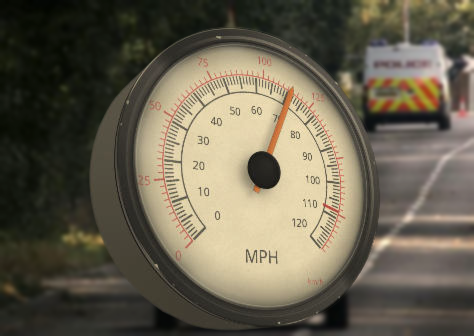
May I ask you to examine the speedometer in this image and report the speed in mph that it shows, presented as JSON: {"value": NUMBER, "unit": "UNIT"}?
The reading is {"value": 70, "unit": "mph"}
